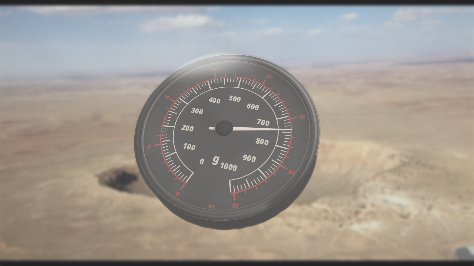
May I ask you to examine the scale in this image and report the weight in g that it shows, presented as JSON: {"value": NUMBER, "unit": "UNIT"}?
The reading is {"value": 750, "unit": "g"}
